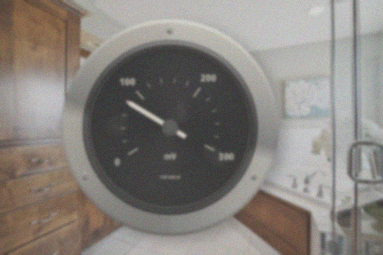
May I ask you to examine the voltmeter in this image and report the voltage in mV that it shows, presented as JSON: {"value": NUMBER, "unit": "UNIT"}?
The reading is {"value": 80, "unit": "mV"}
